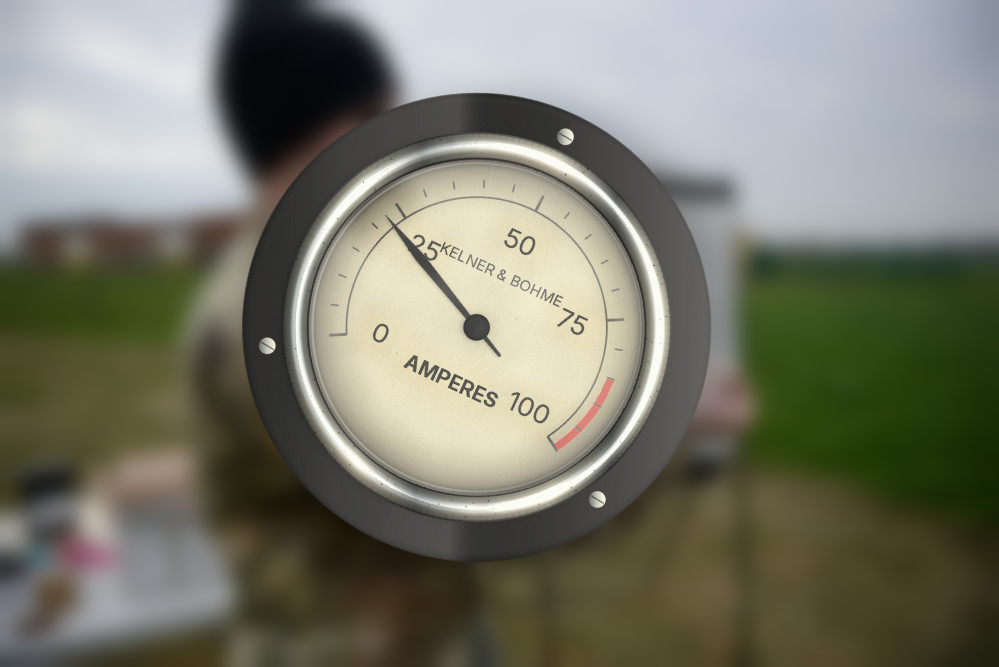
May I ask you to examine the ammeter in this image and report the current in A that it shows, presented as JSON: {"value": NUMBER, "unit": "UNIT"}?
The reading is {"value": 22.5, "unit": "A"}
